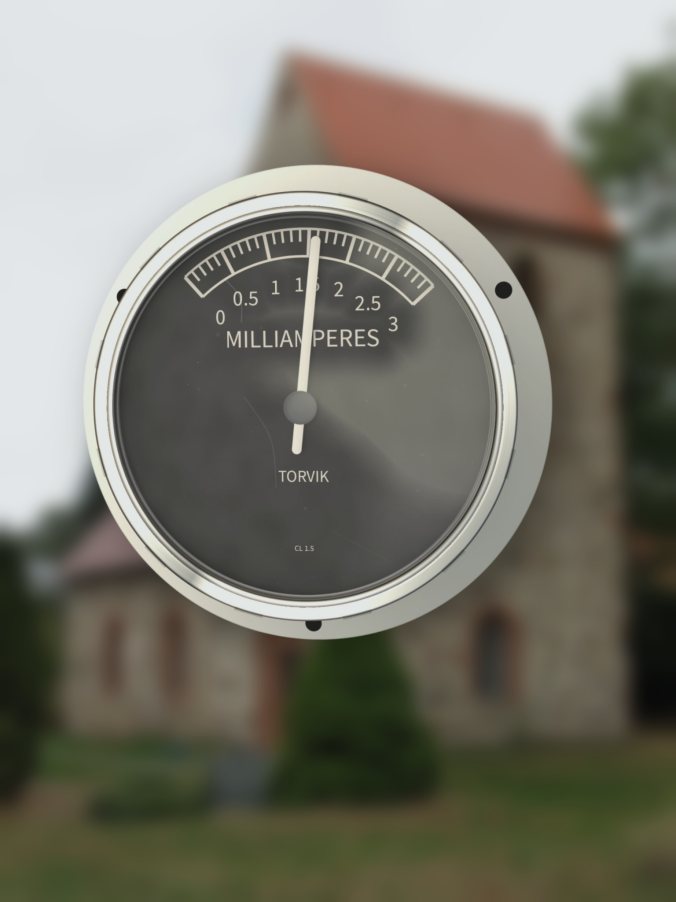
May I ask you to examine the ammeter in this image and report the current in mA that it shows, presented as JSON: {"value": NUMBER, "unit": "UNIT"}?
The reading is {"value": 1.6, "unit": "mA"}
